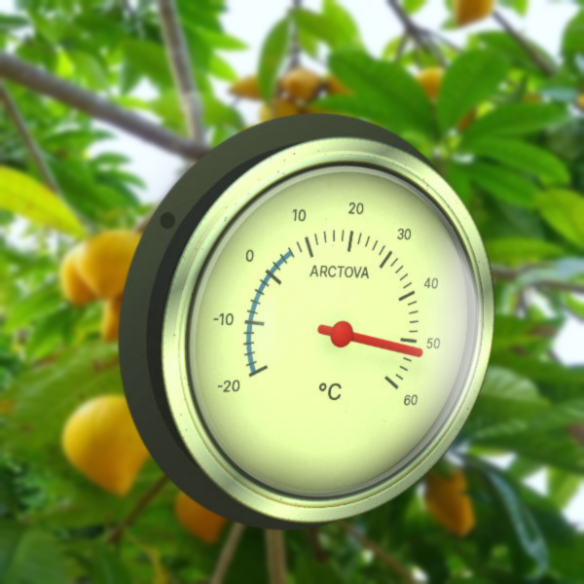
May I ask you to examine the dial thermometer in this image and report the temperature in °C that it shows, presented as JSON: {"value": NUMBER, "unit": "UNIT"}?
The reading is {"value": 52, "unit": "°C"}
